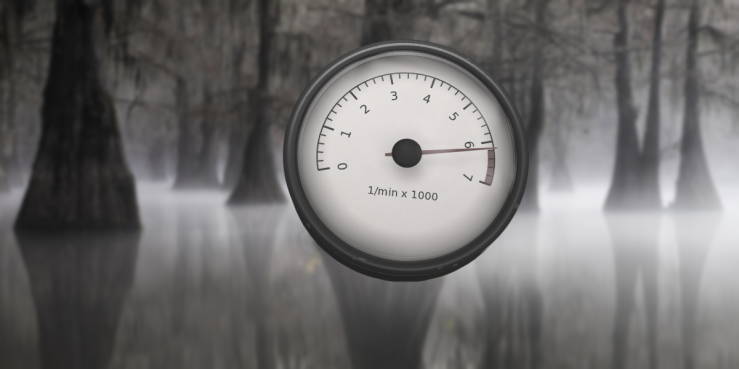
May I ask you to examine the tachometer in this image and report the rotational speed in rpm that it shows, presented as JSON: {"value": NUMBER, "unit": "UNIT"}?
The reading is {"value": 6200, "unit": "rpm"}
